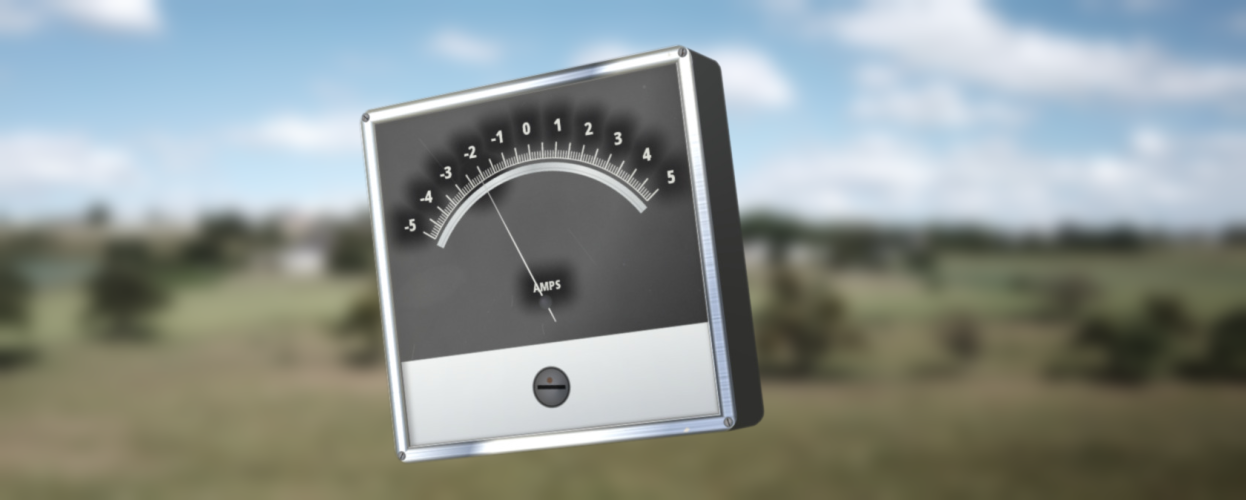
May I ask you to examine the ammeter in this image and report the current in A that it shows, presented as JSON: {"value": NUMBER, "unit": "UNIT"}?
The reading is {"value": -2, "unit": "A"}
